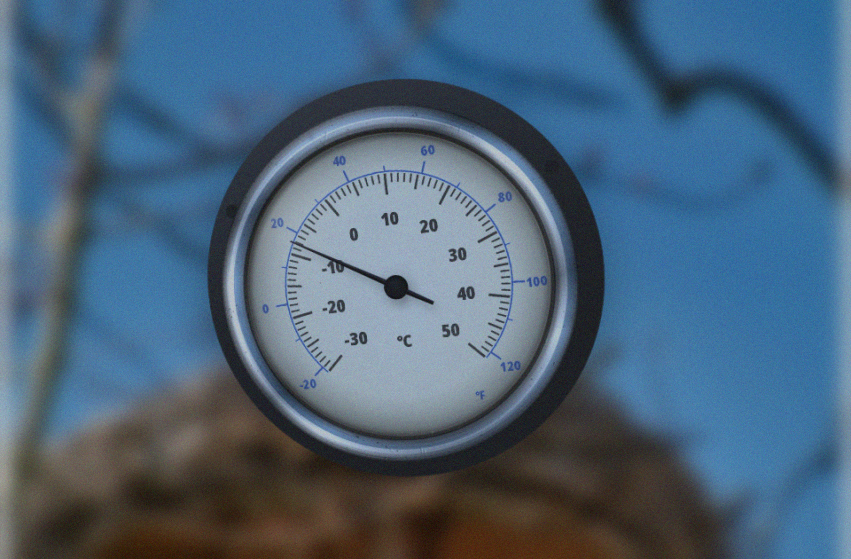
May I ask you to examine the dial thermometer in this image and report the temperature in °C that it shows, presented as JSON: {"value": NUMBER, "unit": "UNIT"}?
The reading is {"value": -8, "unit": "°C"}
